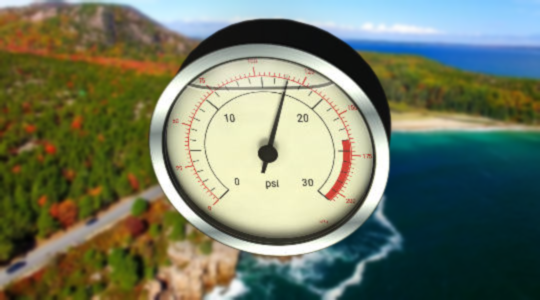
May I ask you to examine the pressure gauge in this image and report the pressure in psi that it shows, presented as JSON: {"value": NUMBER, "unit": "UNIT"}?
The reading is {"value": 17, "unit": "psi"}
